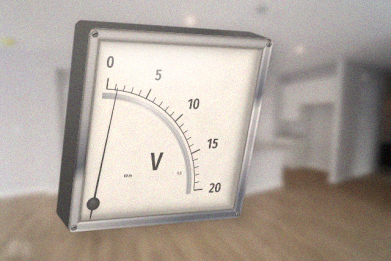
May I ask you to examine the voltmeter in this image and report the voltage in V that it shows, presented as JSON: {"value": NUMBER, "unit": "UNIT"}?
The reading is {"value": 1, "unit": "V"}
